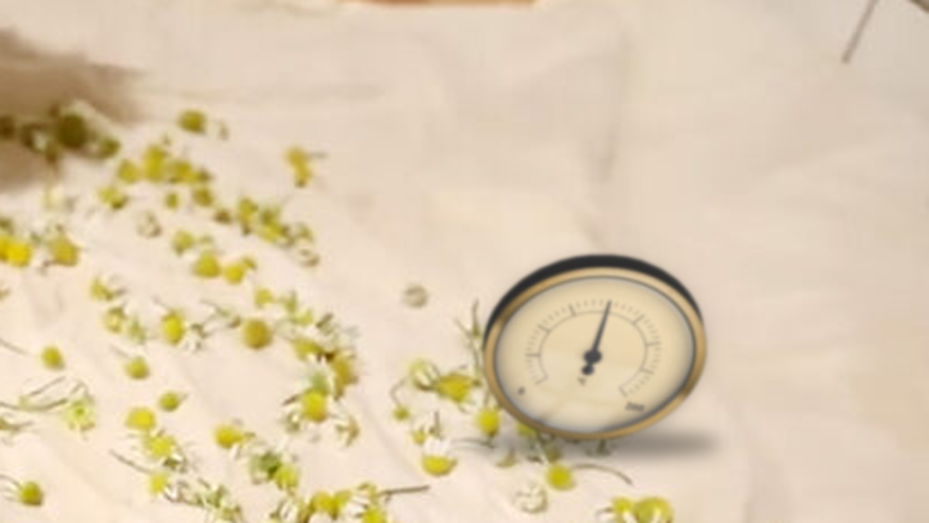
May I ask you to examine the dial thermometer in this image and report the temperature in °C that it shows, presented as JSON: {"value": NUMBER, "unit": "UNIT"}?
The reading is {"value": 100, "unit": "°C"}
